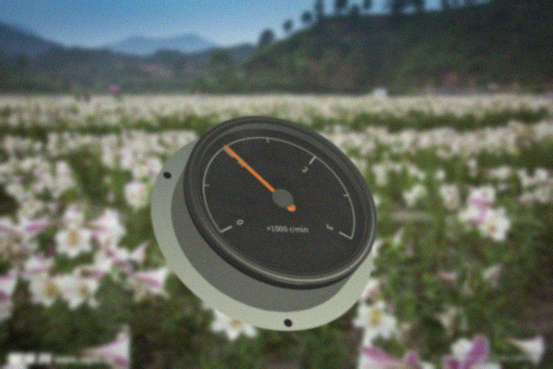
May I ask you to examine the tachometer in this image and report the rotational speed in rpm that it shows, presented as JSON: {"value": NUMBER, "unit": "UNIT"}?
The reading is {"value": 1000, "unit": "rpm"}
